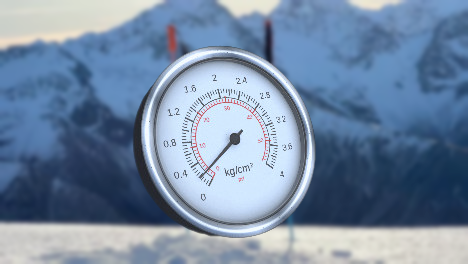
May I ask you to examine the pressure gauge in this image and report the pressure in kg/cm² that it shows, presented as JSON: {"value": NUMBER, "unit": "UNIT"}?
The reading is {"value": 0.2, "unit": "kg/cm²"}
